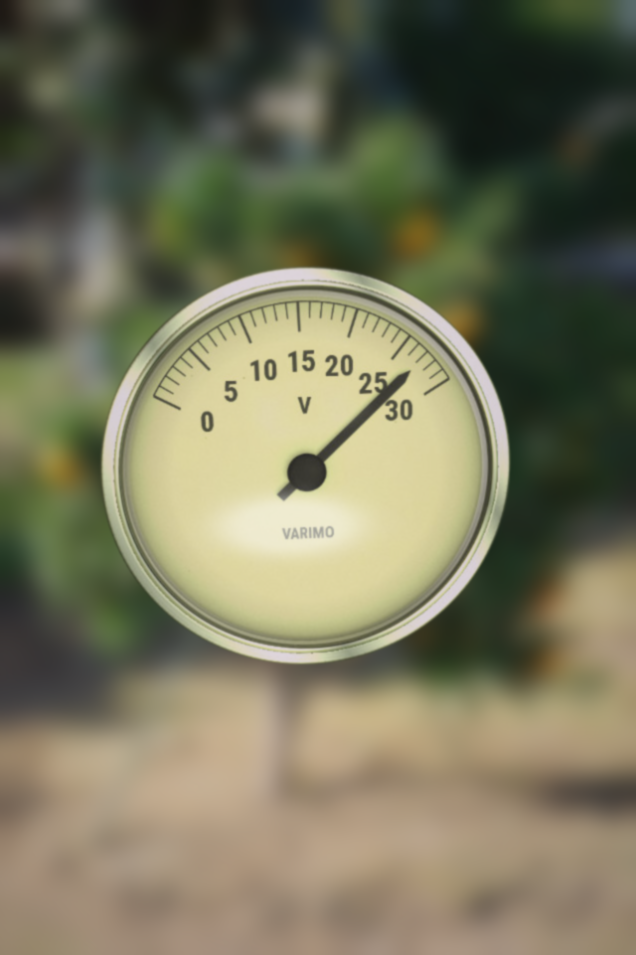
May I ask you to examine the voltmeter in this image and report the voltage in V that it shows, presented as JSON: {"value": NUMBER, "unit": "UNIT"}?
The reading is {"value": 27, "unit": "V"}
